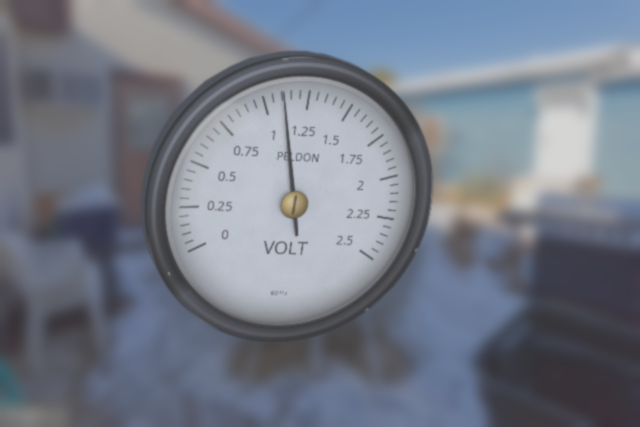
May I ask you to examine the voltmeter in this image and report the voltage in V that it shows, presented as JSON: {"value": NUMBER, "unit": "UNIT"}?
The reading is {"value": 1.1, "unit": "V"}
